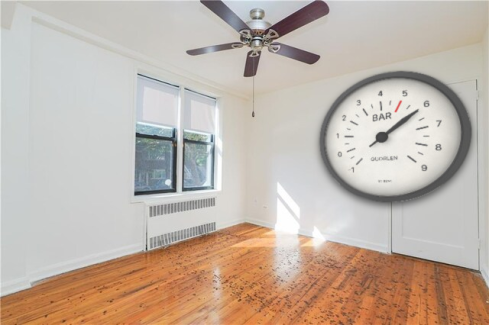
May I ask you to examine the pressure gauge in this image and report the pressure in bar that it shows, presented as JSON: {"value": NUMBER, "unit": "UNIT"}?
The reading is {"value": 6, "unit": "bar"}
